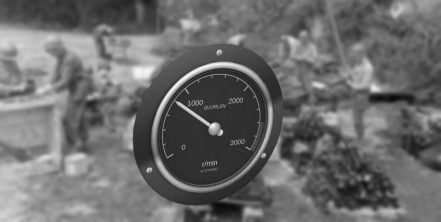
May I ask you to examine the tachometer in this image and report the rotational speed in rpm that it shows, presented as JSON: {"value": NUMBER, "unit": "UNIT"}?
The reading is {"value": 800, "unit": "rpm"}
